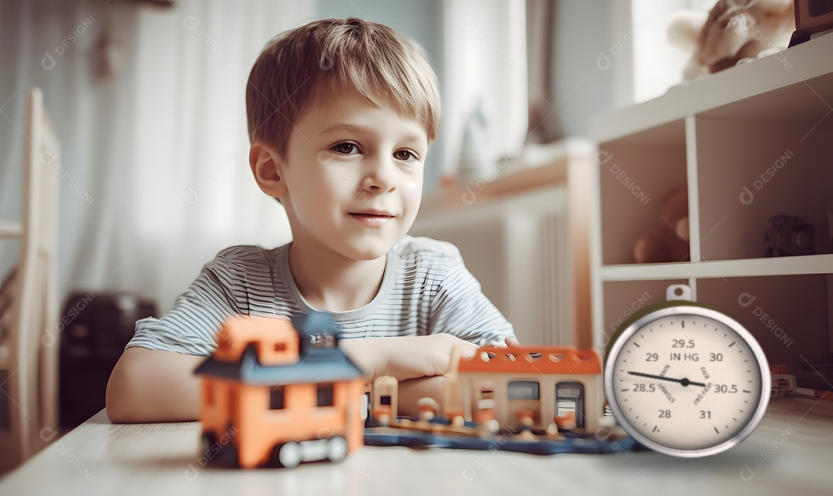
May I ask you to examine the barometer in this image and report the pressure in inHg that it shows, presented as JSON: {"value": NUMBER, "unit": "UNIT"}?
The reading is {"value": 28.7, "unit": "inHg"}
